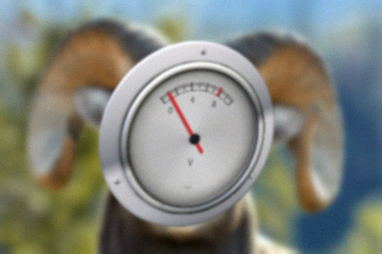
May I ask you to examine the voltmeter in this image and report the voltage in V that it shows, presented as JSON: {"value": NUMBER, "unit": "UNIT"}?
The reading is {"value": 1, "unit": "V"}
